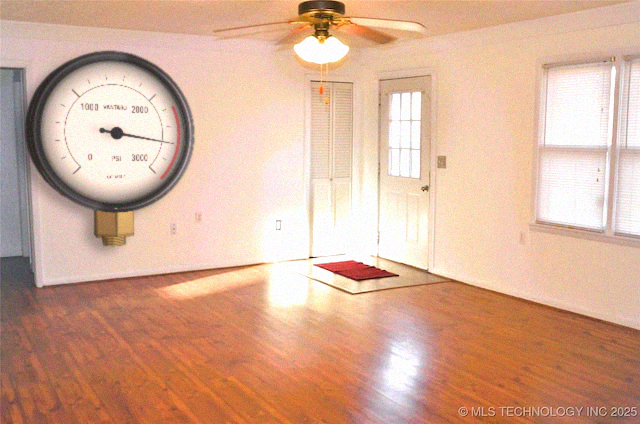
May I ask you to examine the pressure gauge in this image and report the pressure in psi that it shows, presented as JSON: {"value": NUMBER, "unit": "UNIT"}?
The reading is {"value": 2600, "unit": "psi"}
